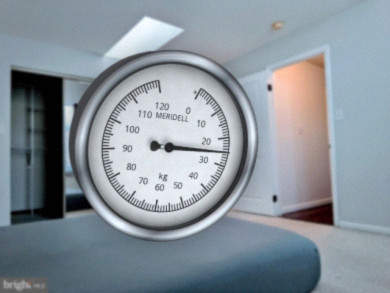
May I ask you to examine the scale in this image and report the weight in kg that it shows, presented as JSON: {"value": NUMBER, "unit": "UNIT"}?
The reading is {"value": 25, "unit": "kg"}
